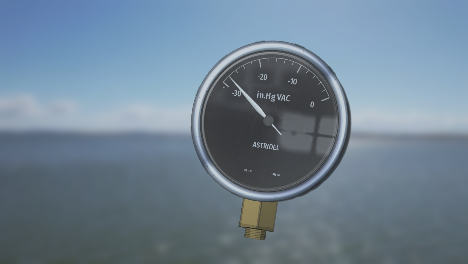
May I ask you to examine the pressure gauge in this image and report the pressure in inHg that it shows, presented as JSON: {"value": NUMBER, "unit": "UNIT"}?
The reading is {"value": -28, "unit": "inHg"}
